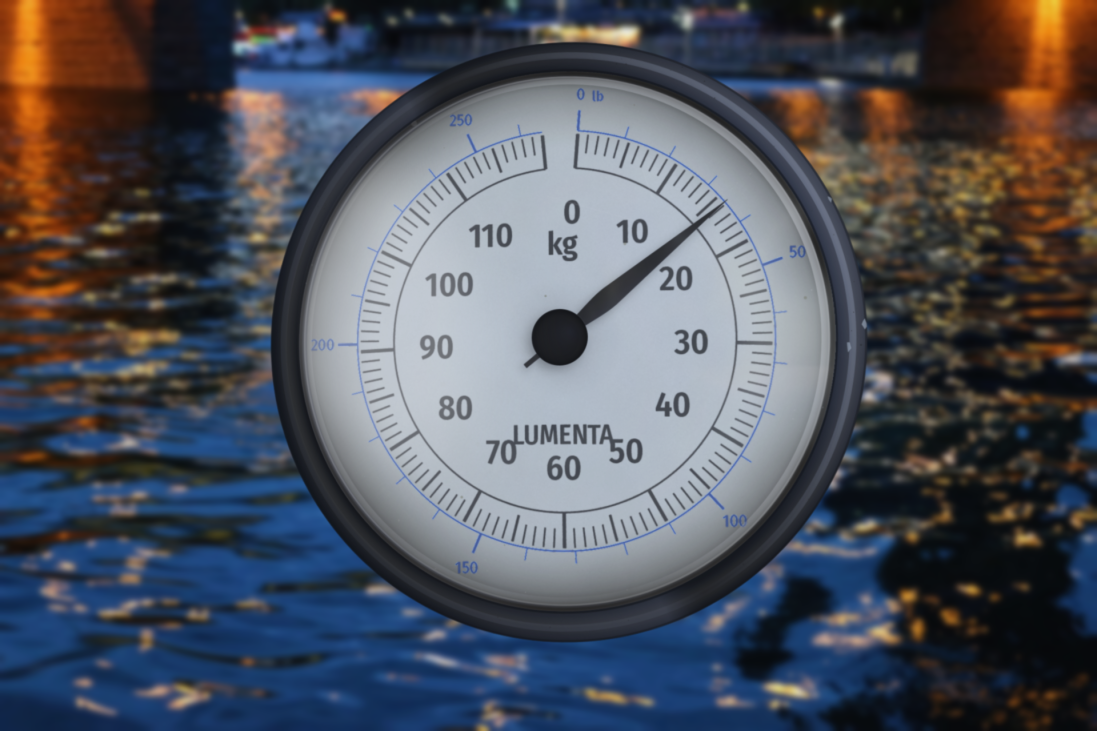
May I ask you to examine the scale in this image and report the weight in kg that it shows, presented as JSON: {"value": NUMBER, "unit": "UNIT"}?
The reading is {"value": 16, "unit": "kg"}
